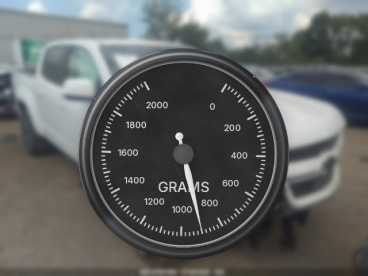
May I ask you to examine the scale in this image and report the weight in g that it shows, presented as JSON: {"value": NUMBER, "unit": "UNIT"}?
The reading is {"value": 900, "unit": "g"}
